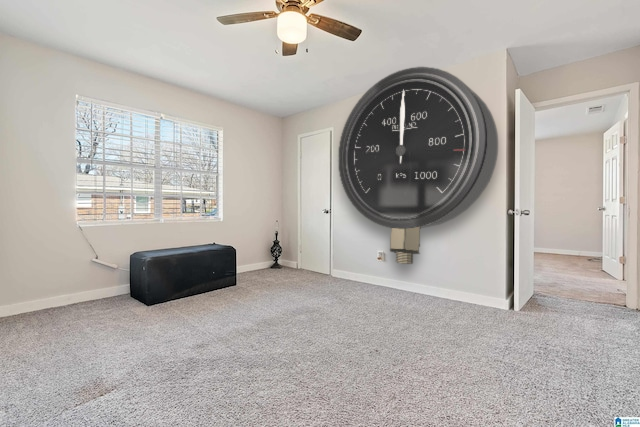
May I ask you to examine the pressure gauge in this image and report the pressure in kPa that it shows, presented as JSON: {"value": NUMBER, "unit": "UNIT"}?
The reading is {"value": 500, "unit": "kPa"}
